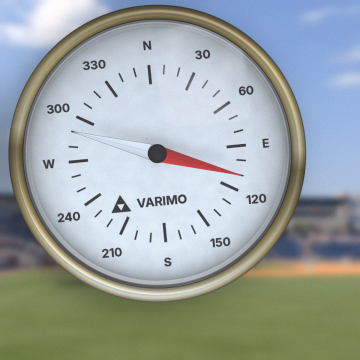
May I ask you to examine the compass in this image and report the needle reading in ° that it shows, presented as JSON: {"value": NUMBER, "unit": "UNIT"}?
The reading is {"value": 110, "unit": "°"}
